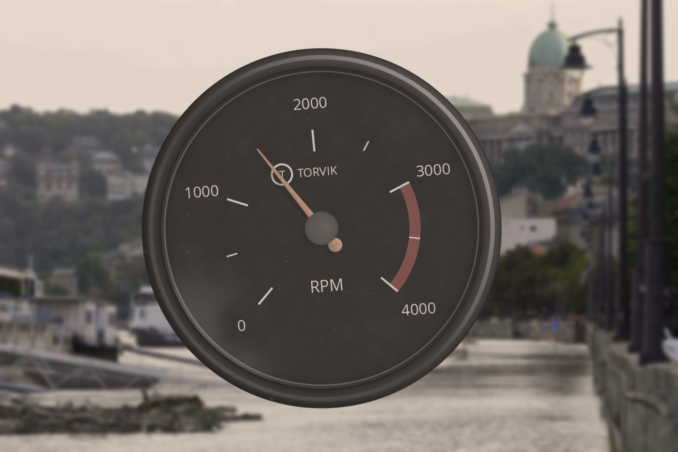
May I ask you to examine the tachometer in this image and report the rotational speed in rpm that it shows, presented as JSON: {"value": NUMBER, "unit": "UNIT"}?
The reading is {"value": 1500, "unit": "rpm"}
